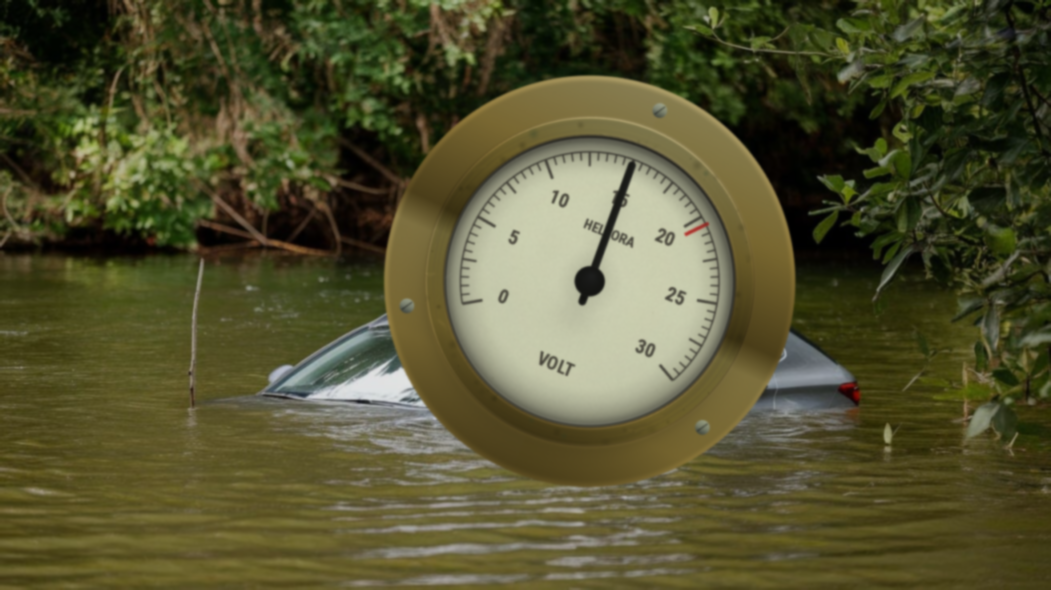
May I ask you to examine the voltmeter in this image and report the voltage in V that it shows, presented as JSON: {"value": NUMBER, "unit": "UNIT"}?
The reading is {"value": 15, "unit": "V"}
